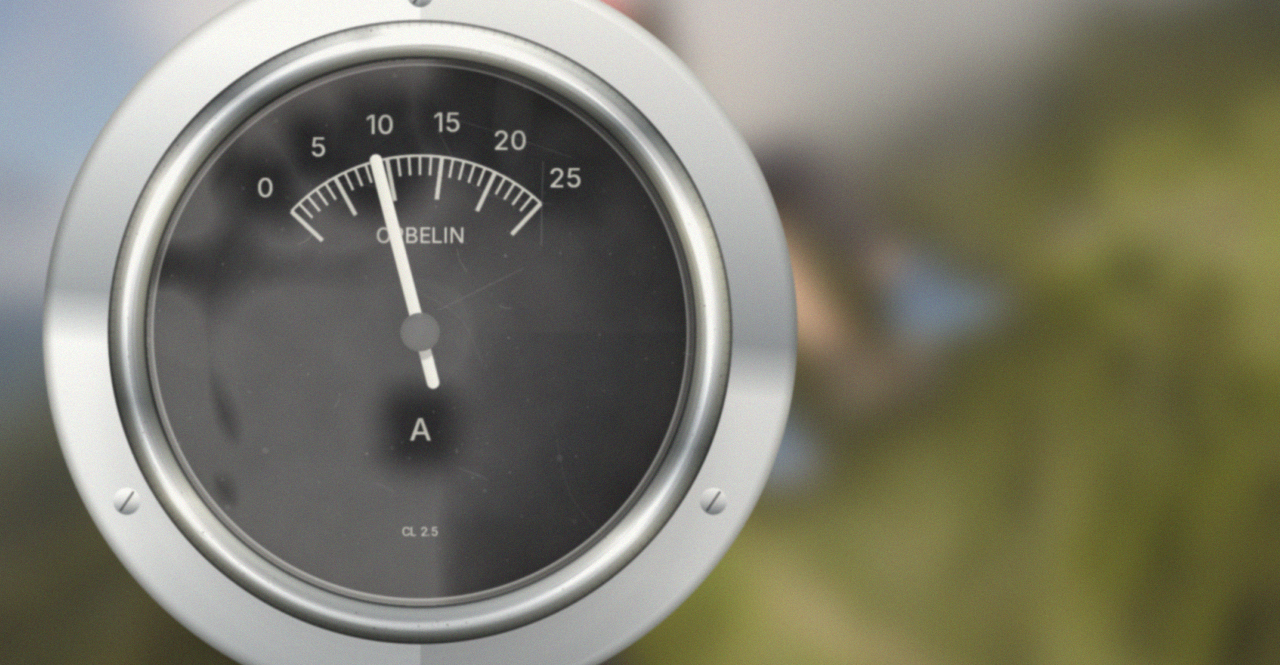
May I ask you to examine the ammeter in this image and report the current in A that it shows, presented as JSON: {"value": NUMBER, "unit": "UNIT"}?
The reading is {"value": 9, "unit": "A"}
